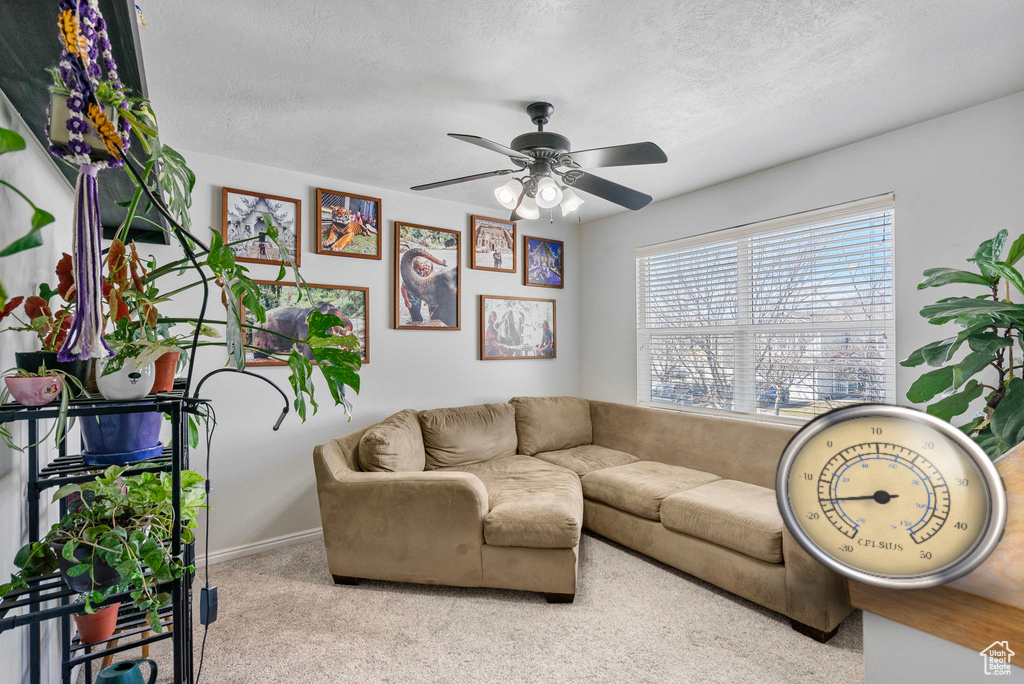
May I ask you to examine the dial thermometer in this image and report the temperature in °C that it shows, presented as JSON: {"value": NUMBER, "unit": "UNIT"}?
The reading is {"value": -16, "unit": "°C"}
